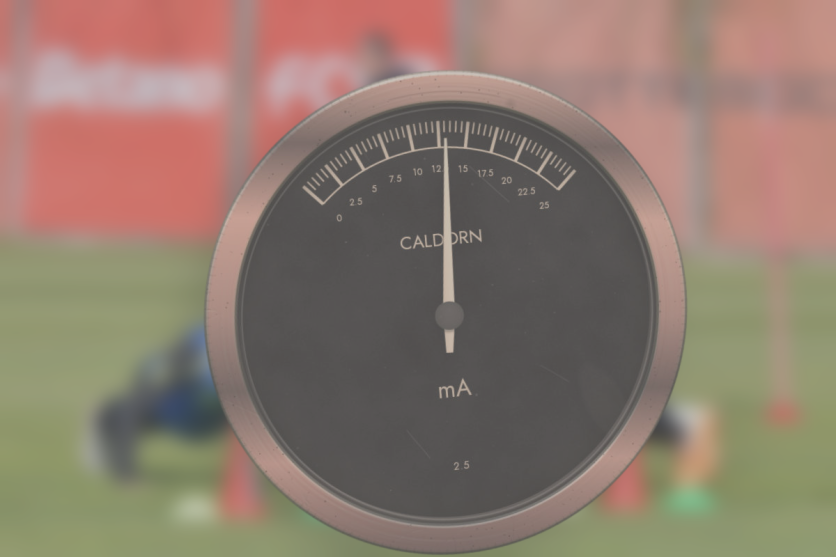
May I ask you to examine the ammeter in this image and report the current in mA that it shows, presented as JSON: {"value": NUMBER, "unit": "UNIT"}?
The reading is {"value": 13, "unit": "mA"}
